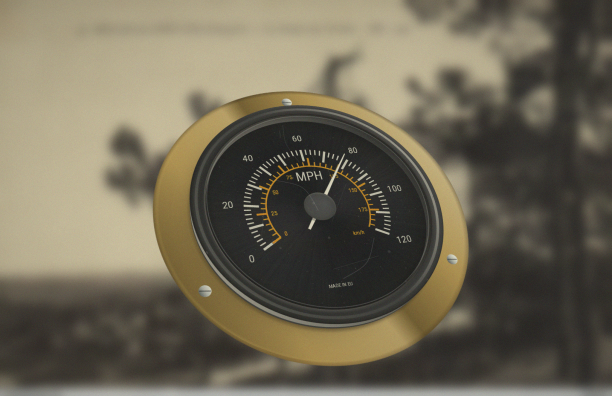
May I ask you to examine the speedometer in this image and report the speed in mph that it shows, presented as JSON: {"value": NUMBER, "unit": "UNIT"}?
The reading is {"value": 78, "unit": "mph"}
